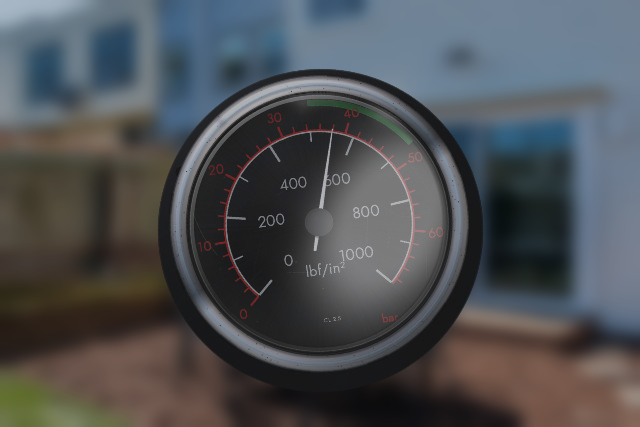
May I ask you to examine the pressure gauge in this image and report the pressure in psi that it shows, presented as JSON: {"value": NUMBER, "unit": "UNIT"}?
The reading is {"value": 550, "unit": "psi"}
